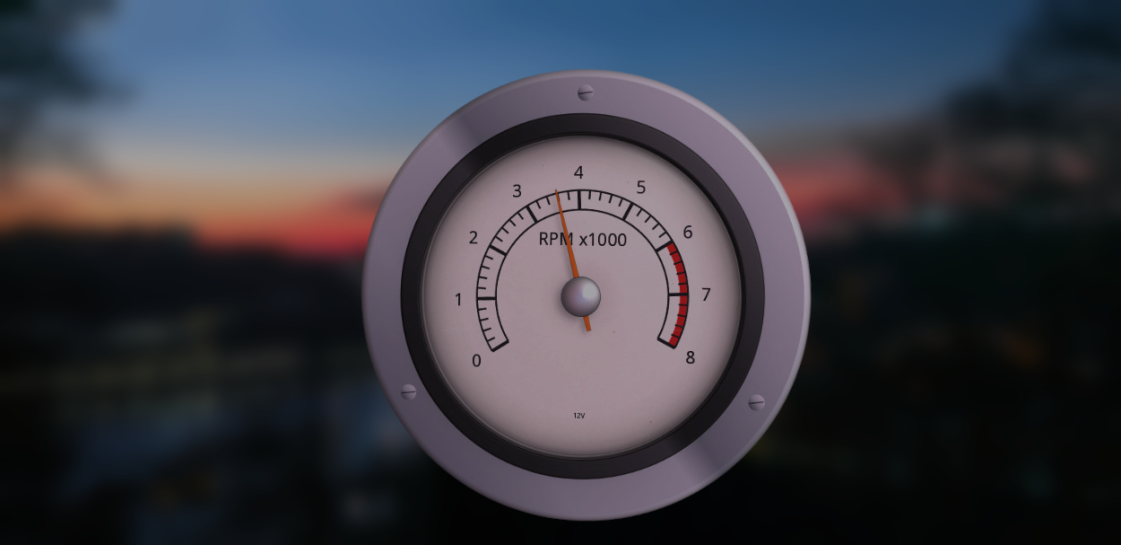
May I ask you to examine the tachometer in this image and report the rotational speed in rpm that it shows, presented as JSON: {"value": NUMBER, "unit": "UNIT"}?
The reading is {"value": 3600, "unit": "rpm"}
